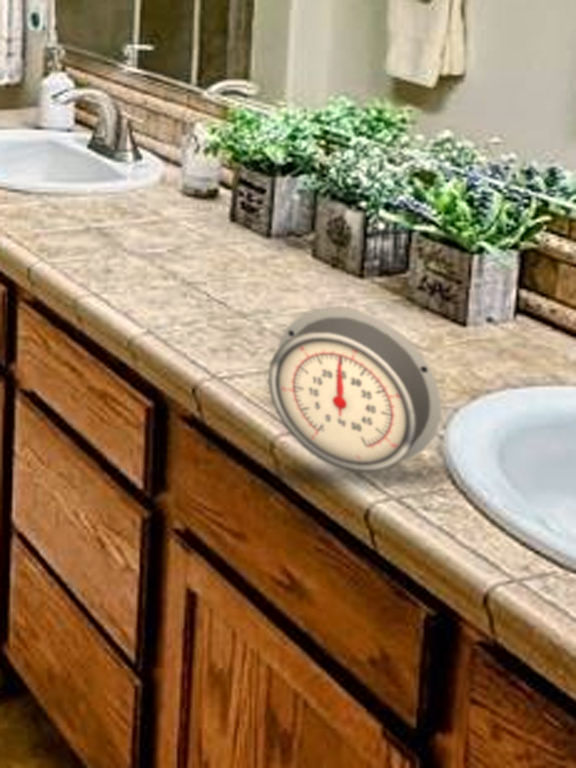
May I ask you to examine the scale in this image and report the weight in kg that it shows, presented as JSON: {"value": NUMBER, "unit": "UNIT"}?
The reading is {"value": 25, "unit": "kg"}
